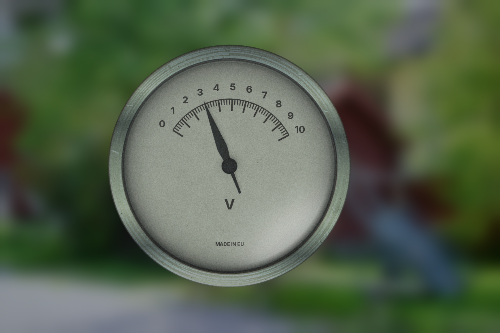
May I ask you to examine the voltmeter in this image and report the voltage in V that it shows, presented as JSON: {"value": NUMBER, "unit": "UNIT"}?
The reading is {"value": 3, "unit": "V"}
